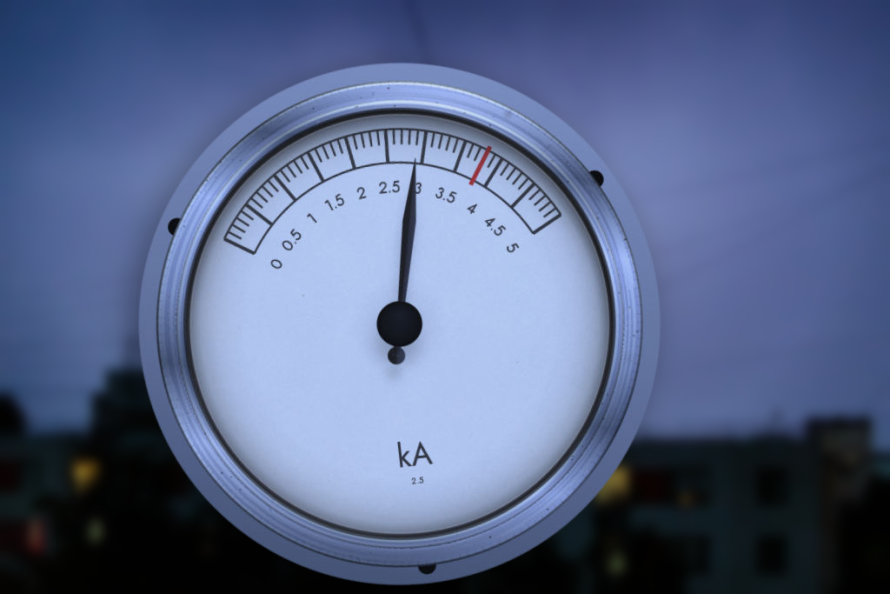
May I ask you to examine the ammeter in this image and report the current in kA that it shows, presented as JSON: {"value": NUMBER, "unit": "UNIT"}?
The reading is {"value": 2.9, "unit": "kA"}
